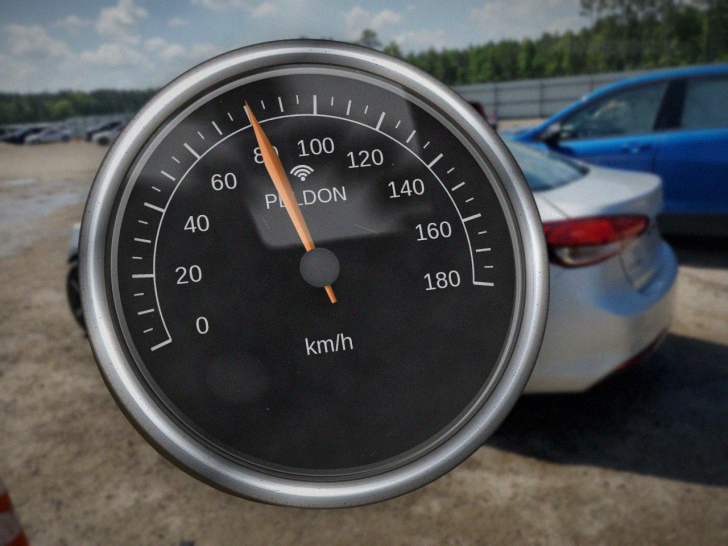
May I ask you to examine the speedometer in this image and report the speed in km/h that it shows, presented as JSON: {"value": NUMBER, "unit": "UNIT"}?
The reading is {"value": 80, "unit": "km/h"}
